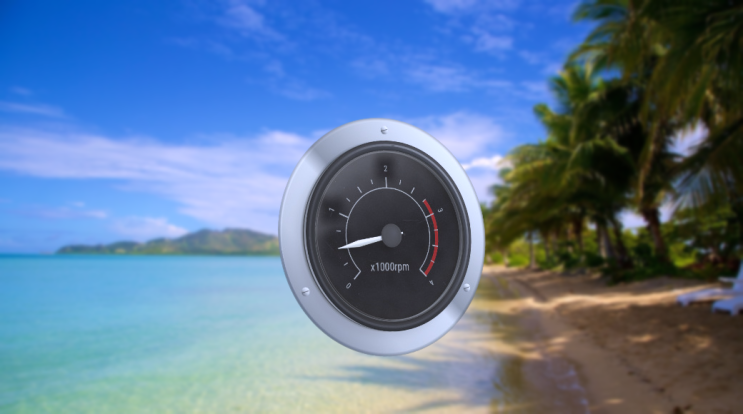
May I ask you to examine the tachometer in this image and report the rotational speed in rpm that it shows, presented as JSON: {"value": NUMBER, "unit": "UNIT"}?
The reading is {"value": 500, "unit": "rpm"}
